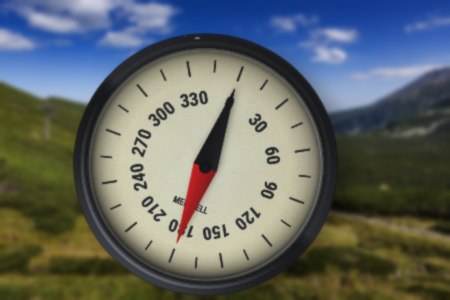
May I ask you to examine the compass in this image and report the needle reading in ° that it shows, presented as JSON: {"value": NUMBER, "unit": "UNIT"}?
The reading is {"value": 180, "unit": "°"}
